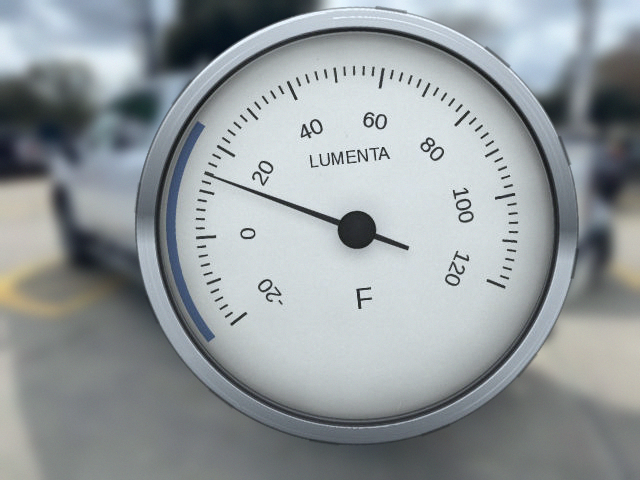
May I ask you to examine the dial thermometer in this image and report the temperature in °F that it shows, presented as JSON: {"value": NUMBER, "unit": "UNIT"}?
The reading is {"value": 14, "unit": "°F"}
